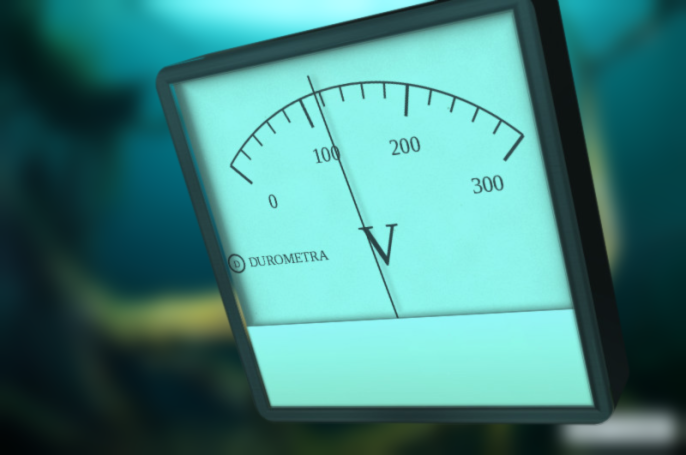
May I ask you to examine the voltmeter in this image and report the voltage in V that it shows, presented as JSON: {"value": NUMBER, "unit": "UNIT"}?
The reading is {"value": 120, "unit": "V"}
